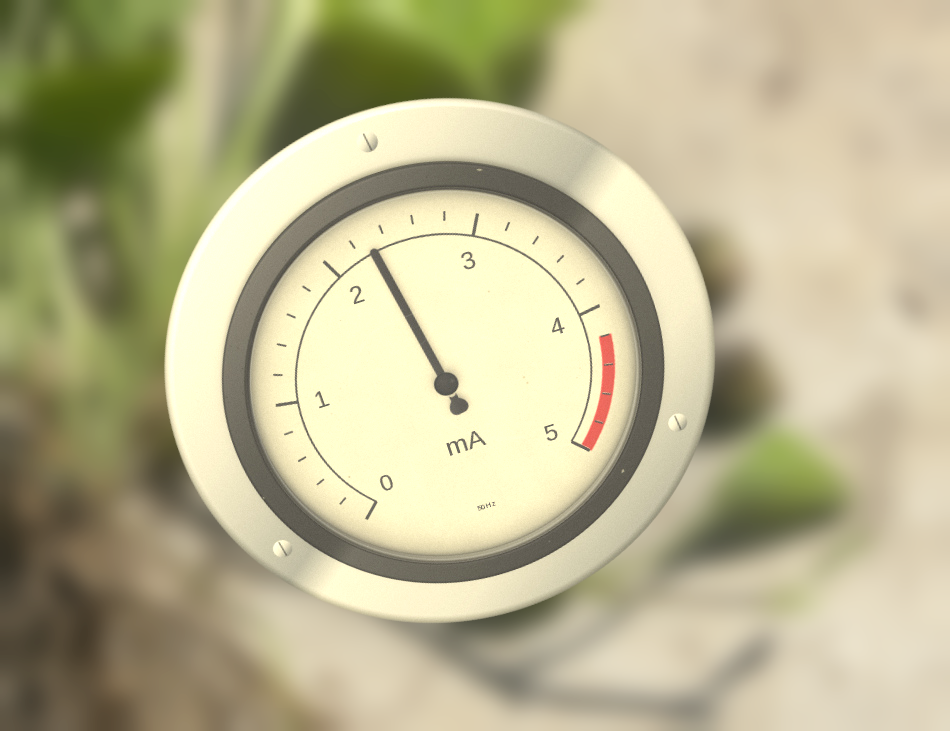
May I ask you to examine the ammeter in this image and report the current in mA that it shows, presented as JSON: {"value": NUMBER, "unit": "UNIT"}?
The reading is {"value": 2.3, "unit": "mA"}
